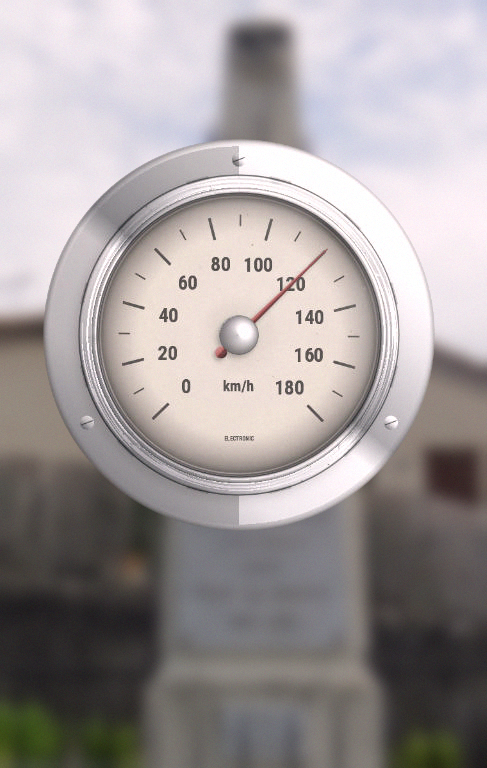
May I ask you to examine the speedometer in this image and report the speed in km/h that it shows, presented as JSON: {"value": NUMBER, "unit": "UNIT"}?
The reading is {"value": 120, "unit": "km/h"}
